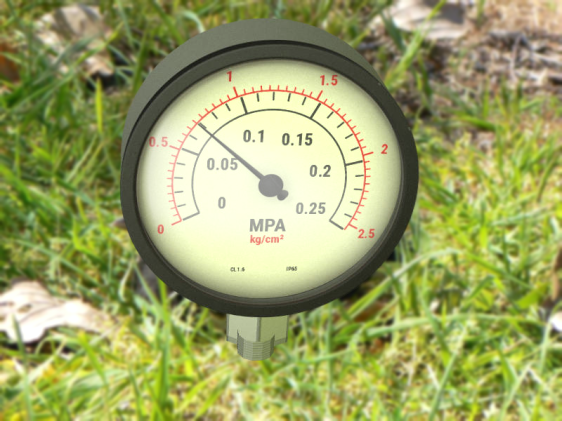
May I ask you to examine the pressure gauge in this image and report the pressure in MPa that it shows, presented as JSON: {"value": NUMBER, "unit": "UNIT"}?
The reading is {"value": 0.07, "unit": "MPa"}
